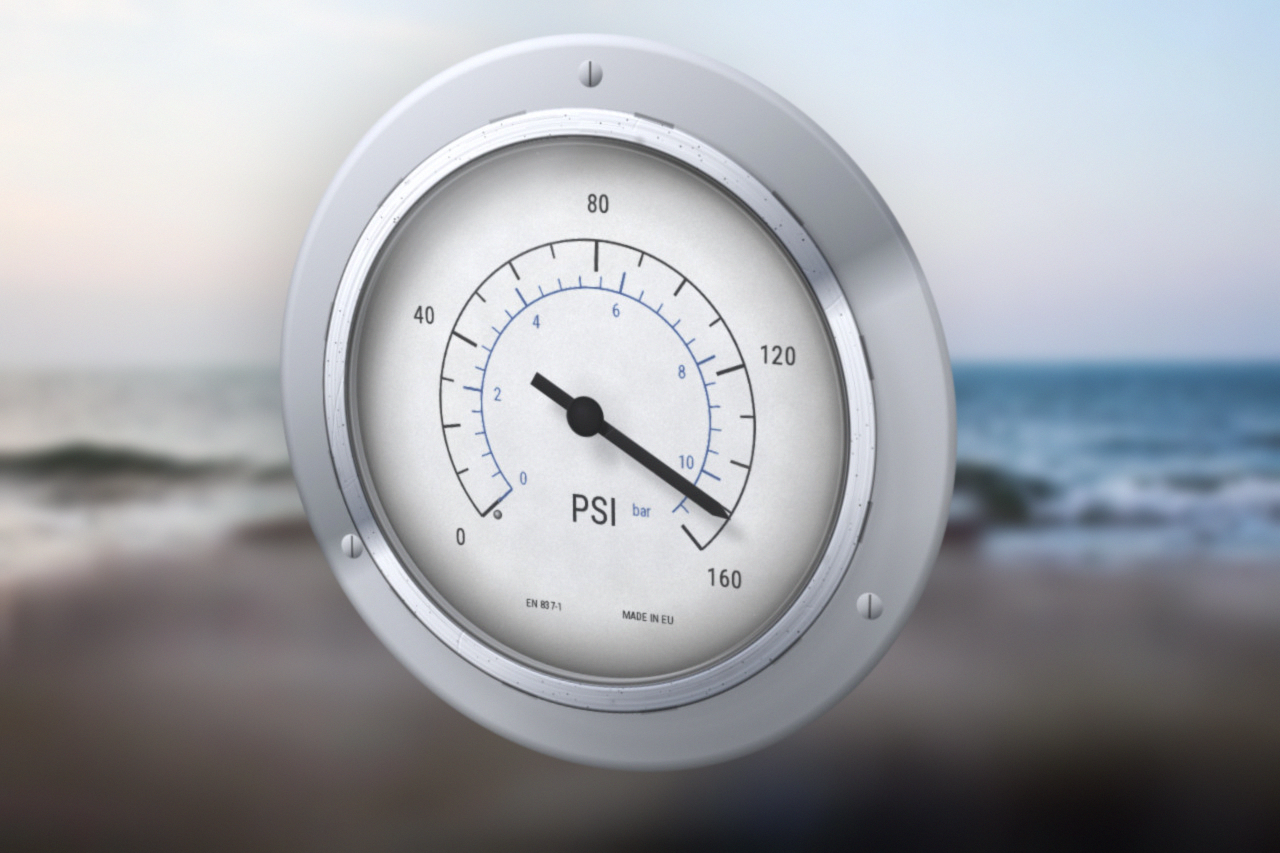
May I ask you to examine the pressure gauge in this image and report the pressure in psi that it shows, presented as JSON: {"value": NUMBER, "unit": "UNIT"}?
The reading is {"value": 150, "unit": "psi"}
